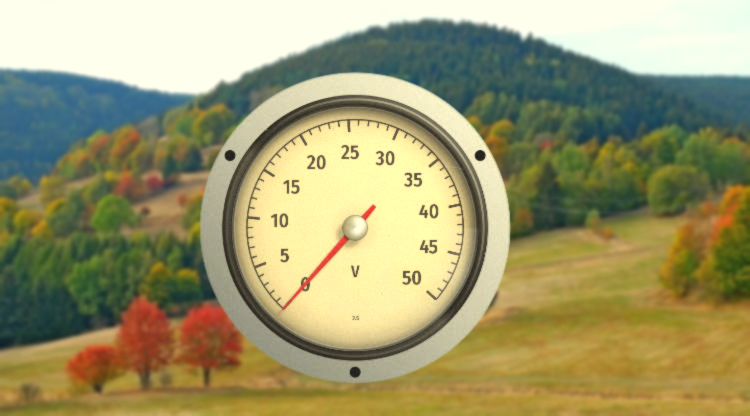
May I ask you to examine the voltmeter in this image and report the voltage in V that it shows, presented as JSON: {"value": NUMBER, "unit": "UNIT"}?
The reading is {"value": 0, "unit": "V"}
